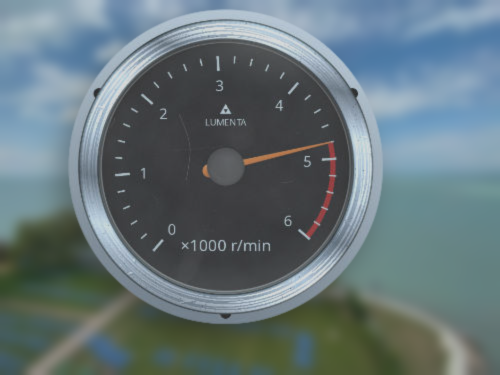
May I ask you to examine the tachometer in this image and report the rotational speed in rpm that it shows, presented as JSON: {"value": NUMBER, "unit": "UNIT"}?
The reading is {"value": 4800, "unit": "rpm"}
